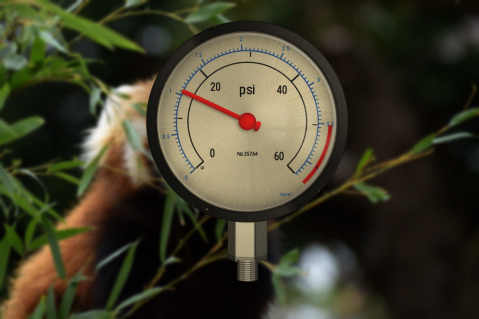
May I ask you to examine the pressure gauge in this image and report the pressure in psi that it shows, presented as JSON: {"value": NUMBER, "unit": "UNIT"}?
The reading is {"value": 15, "unit": "psi"}
